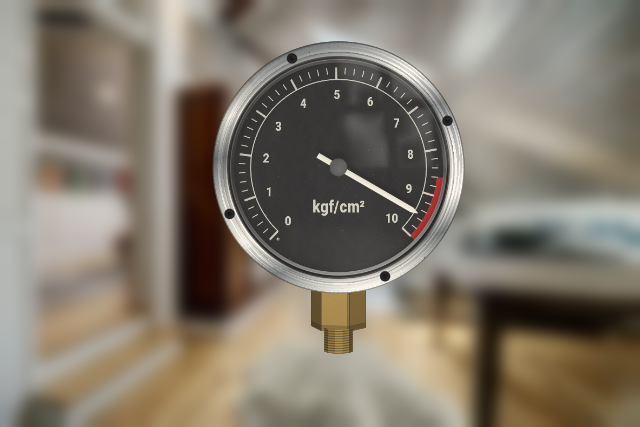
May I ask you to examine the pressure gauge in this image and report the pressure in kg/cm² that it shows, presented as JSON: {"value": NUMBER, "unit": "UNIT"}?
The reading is {"value": 9.5, "unit": "kg/cm²"}
